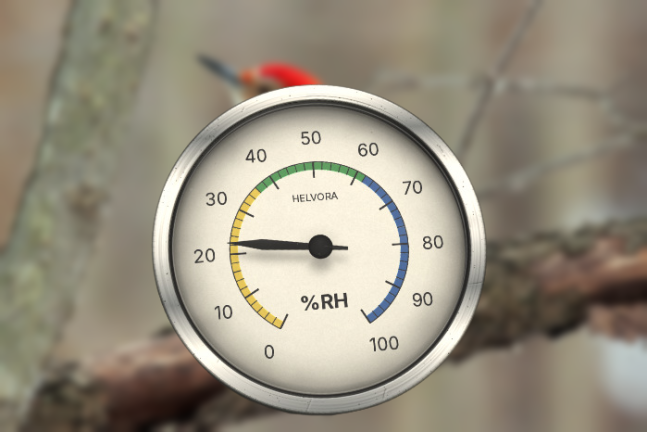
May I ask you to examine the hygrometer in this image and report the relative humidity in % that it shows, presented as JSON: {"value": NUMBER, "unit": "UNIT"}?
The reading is {"value": 22, "unit": "%"}
